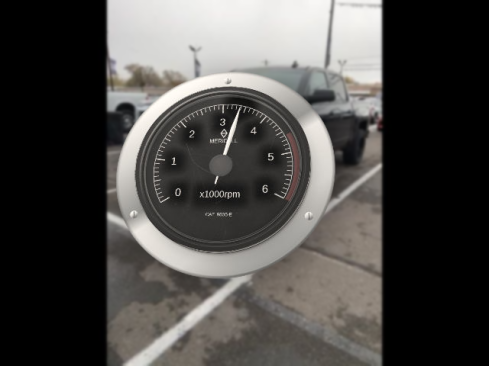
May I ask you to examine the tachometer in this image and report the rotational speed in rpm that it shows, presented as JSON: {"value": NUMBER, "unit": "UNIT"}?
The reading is {"value": 3400, "unit": "rpm"}
